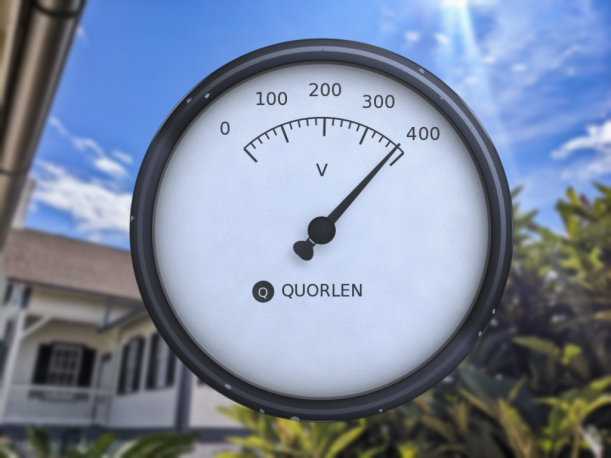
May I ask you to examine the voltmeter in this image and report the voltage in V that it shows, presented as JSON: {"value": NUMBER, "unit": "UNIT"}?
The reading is {"value": 380, "unit": "V"}
